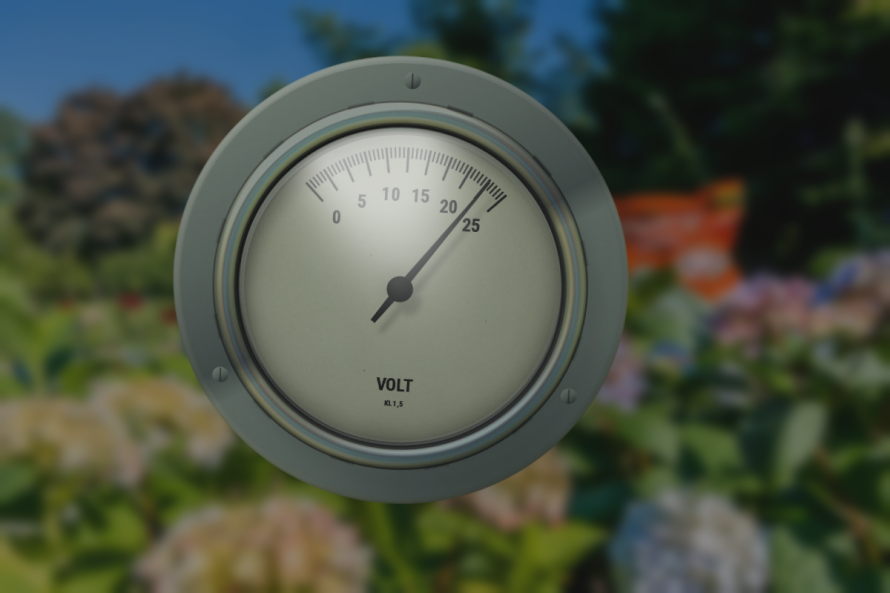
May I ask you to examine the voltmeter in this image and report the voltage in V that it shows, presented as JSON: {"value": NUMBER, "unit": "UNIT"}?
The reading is {"value": 22.5, "unit": "V"}
